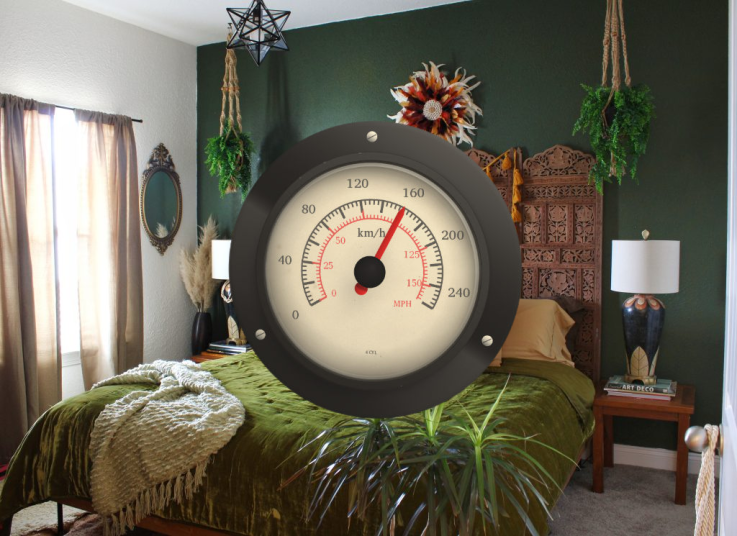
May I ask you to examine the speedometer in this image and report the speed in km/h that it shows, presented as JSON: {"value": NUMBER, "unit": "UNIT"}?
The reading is {"value": 160, "unit": "km/h"}
